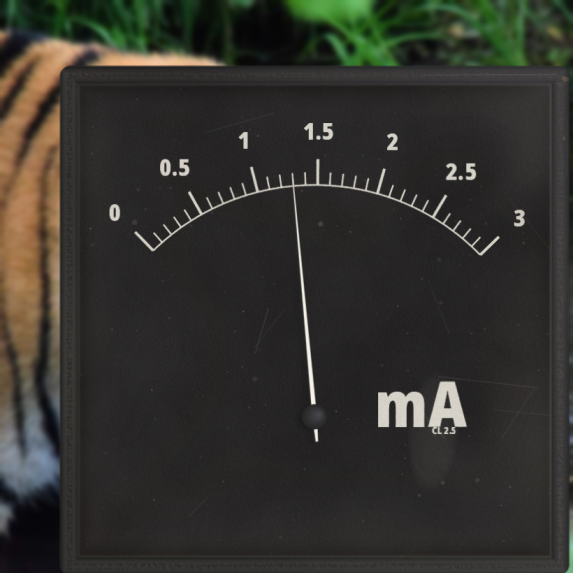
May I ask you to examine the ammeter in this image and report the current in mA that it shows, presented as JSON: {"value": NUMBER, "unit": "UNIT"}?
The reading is {"value": 1.3, "unit": "mA"}
